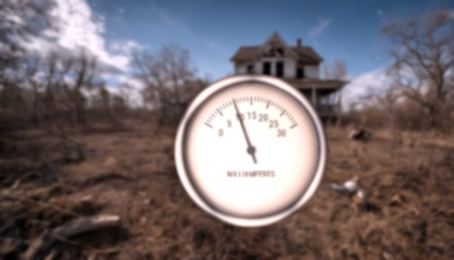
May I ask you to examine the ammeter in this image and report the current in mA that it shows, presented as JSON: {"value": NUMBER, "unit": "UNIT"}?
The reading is {"value": 10, "unit": "mA"}
